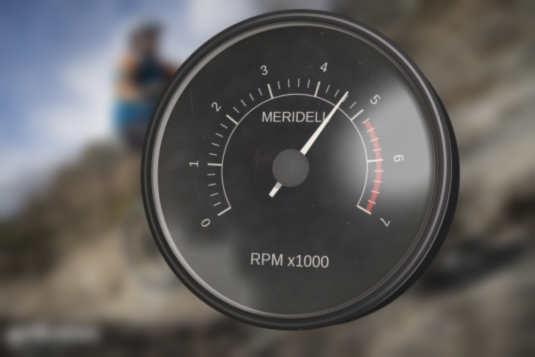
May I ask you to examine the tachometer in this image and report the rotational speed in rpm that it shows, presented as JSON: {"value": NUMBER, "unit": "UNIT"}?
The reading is {"value": 4600, "unit": "rpm"}
